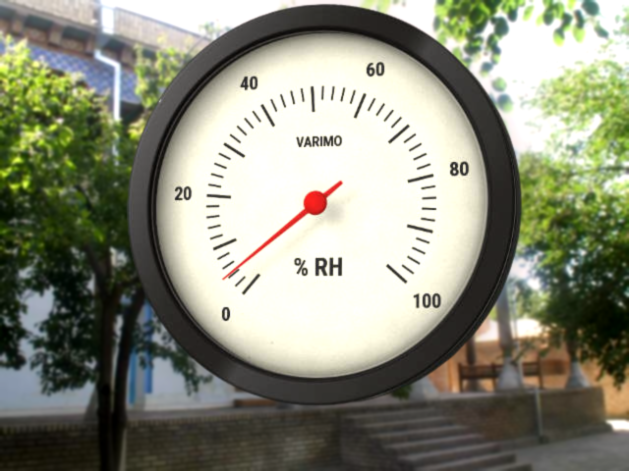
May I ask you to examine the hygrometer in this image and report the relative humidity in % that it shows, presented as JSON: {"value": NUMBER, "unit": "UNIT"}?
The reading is {"value": 4, "unit": "%"}
